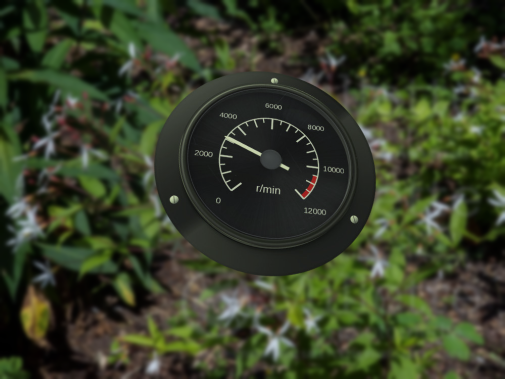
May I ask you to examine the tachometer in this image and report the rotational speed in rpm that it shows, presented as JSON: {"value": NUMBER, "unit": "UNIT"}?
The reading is {"value": 3000, "unit": "rpm"}
